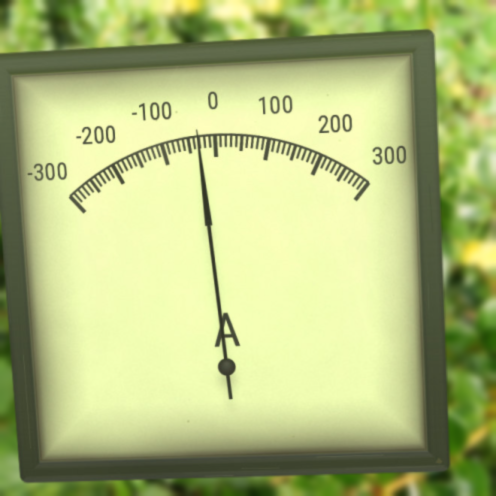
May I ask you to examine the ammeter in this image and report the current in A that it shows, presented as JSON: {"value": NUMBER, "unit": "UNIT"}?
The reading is {"value": -30, "unit": "A"}
